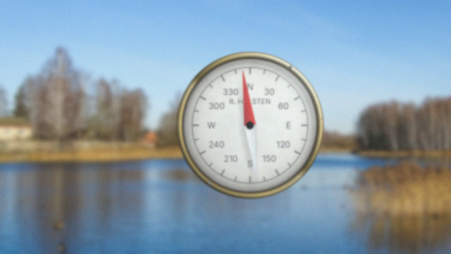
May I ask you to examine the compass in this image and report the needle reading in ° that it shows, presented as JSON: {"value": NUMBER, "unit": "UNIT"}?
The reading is {"value": 352.5, "unit": "°"}
